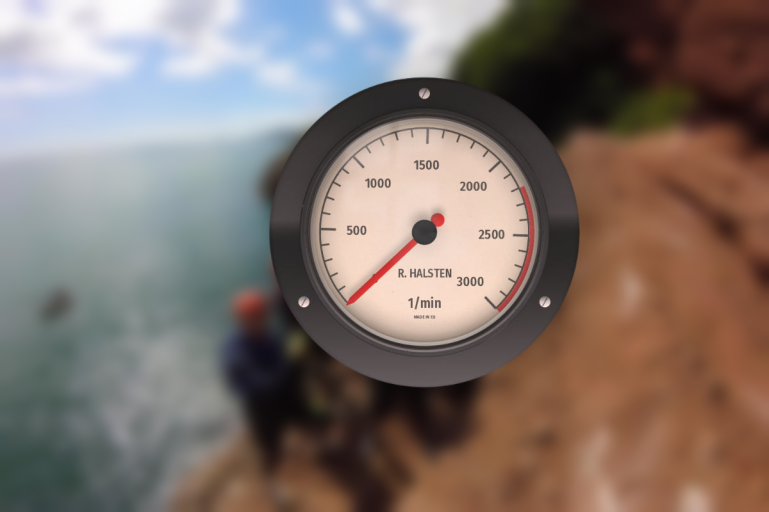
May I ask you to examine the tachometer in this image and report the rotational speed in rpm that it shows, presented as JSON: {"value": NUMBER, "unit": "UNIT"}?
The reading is {"value": 0, "unit": "rpm"}
